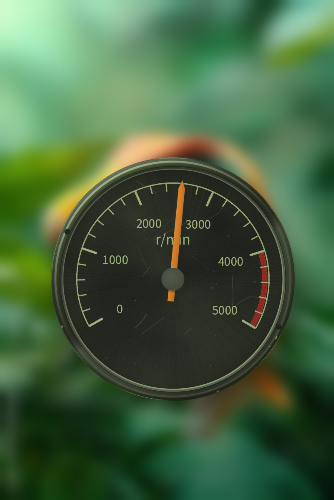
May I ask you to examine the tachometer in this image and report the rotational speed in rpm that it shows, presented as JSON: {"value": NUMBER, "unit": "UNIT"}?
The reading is {"value": 2600, "unit": "rpm"}
